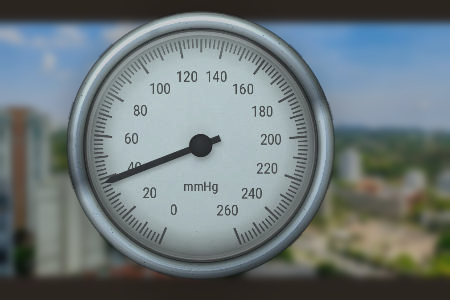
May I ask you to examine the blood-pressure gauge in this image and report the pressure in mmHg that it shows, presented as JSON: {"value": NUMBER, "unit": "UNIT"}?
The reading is {"value": 38, "unit": "mmHg"}
